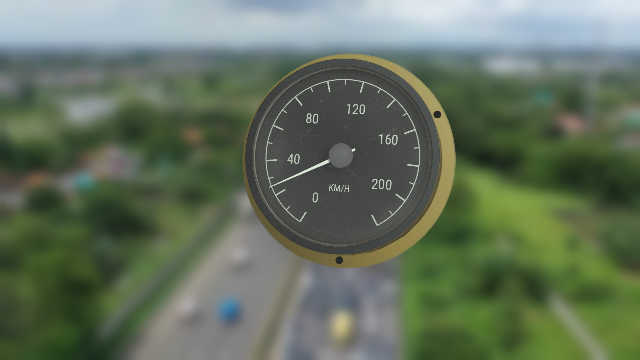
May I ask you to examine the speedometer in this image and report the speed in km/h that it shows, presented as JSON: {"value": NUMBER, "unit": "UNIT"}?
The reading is {"value": 25, "unit": "km/h"}
